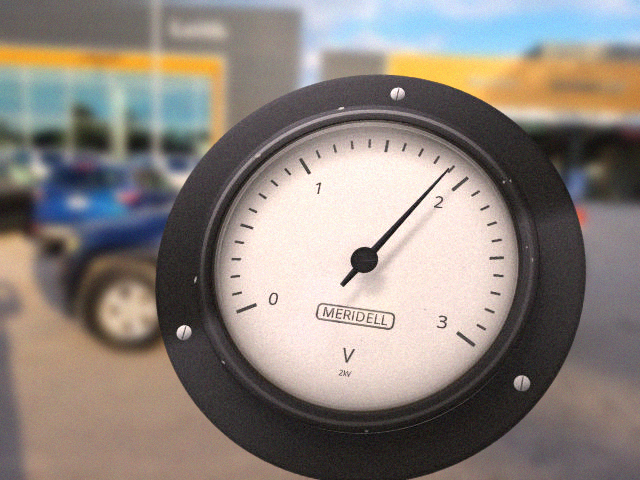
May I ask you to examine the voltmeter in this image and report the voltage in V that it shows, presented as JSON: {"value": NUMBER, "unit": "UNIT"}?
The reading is {"value": 1.9, "unit": "V"}
